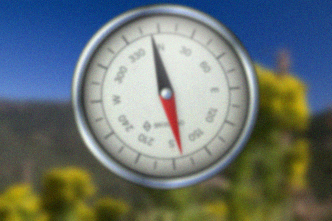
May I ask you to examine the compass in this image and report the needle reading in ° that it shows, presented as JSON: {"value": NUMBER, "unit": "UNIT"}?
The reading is {"value": 172.5, "unit": "°"}
